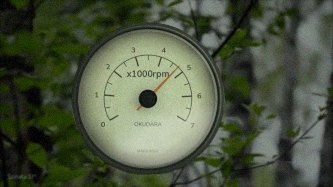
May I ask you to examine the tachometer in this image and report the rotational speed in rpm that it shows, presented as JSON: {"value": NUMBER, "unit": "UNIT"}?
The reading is {"value": 4750, "unit": "rpm"}
